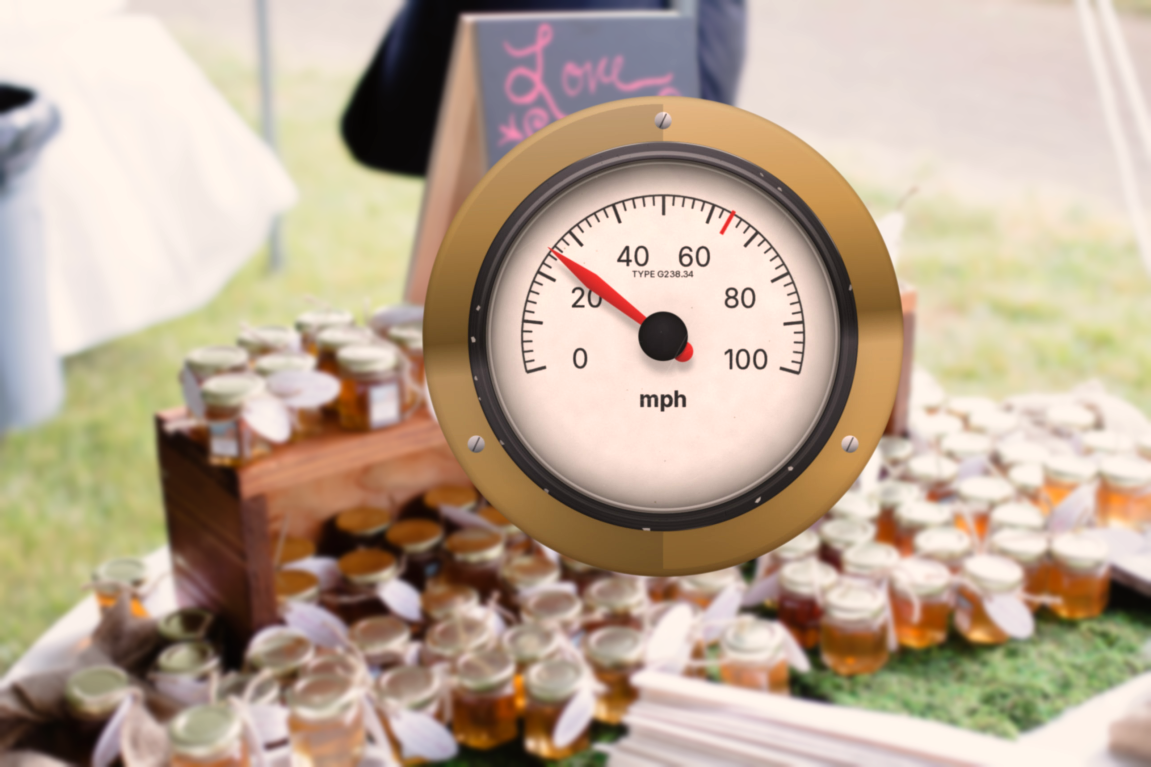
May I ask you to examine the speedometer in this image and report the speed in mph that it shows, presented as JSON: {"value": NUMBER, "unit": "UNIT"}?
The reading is {"value": 25, "unit": "mph"}
